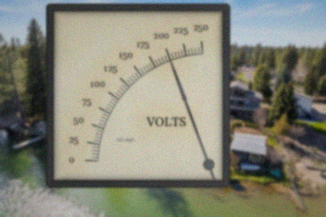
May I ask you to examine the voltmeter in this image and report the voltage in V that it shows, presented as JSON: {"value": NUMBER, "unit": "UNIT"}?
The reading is {"value": 200, "unit": "V"}
